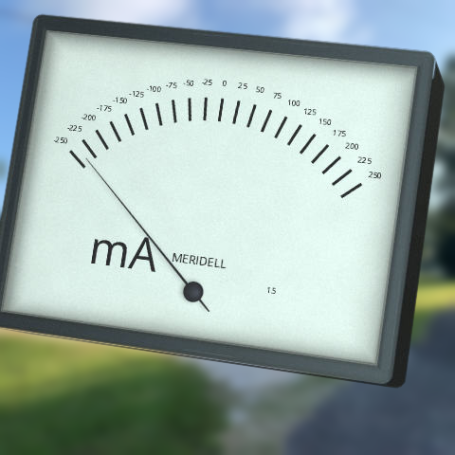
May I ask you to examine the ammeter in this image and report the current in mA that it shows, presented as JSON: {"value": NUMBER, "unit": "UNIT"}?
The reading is {"value": -237.5, "unit": "mA"}
